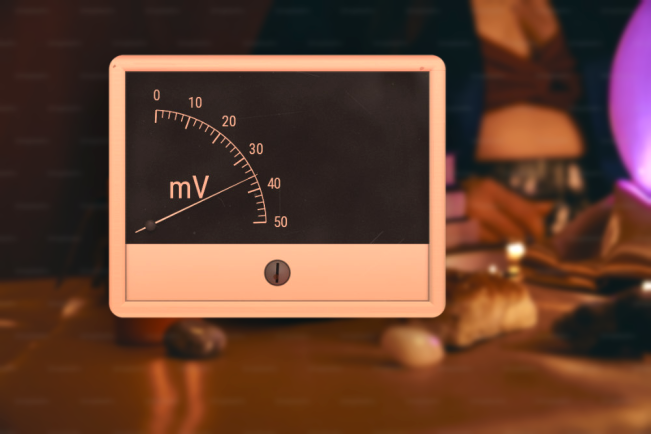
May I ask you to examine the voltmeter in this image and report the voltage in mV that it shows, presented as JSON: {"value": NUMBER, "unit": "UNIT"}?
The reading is {"value": 36, "unit": "mV"}
